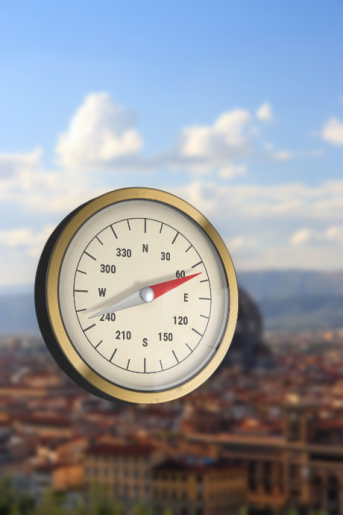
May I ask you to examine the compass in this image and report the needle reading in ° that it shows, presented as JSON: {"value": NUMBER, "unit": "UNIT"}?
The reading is {"value": 67.5, "unit": "°"}
